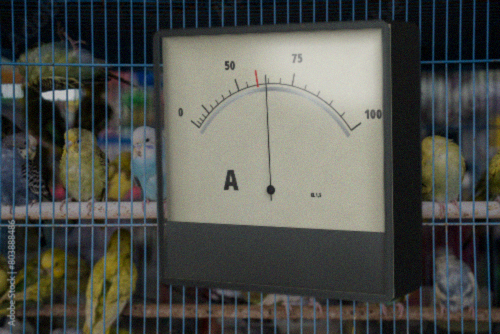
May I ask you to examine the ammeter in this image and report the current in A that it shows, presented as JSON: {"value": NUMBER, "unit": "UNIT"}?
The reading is {"value": 65, "unit": "A"}
